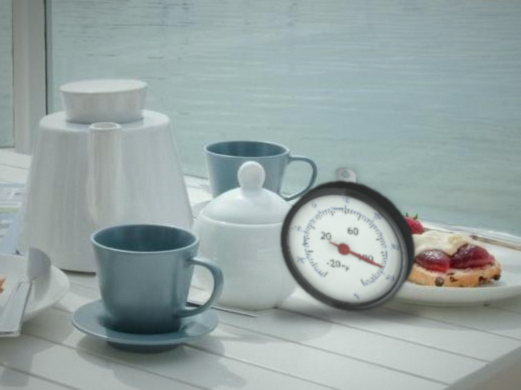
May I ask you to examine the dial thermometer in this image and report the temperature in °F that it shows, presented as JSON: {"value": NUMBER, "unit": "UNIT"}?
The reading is {"value": 100, "unit": "°F"}
